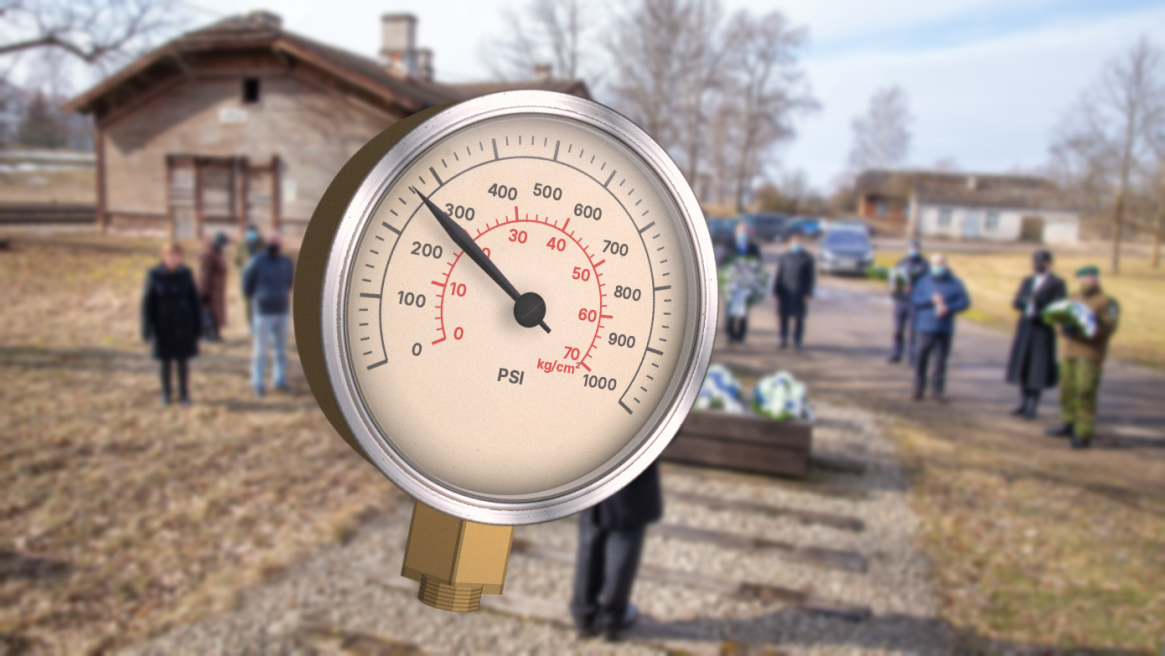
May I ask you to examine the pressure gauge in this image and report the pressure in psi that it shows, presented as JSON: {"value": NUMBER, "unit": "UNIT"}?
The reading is {"value": 260, "unit": "psi"}
